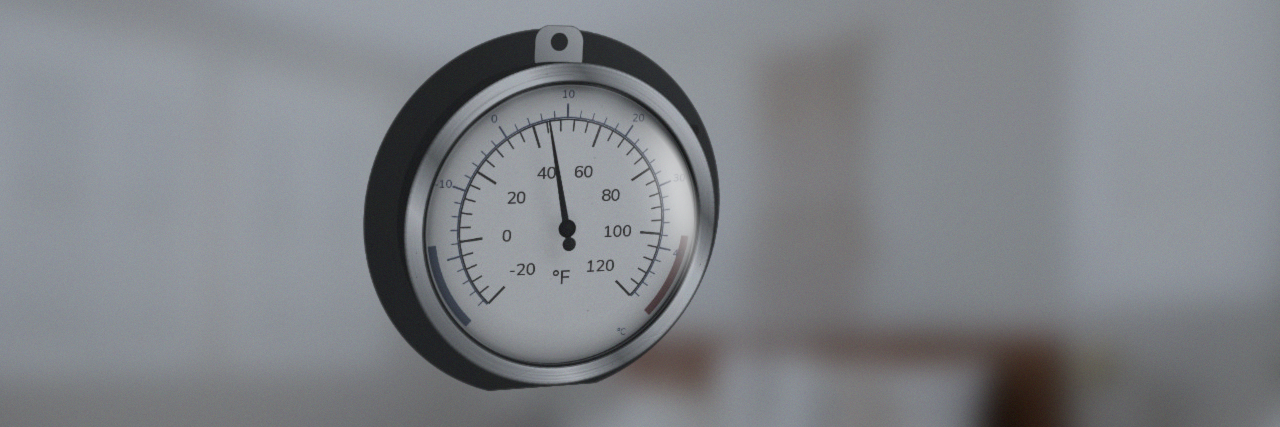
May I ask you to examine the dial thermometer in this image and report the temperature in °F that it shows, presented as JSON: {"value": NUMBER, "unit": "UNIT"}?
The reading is {"value": 44, "unit": "°F"}
